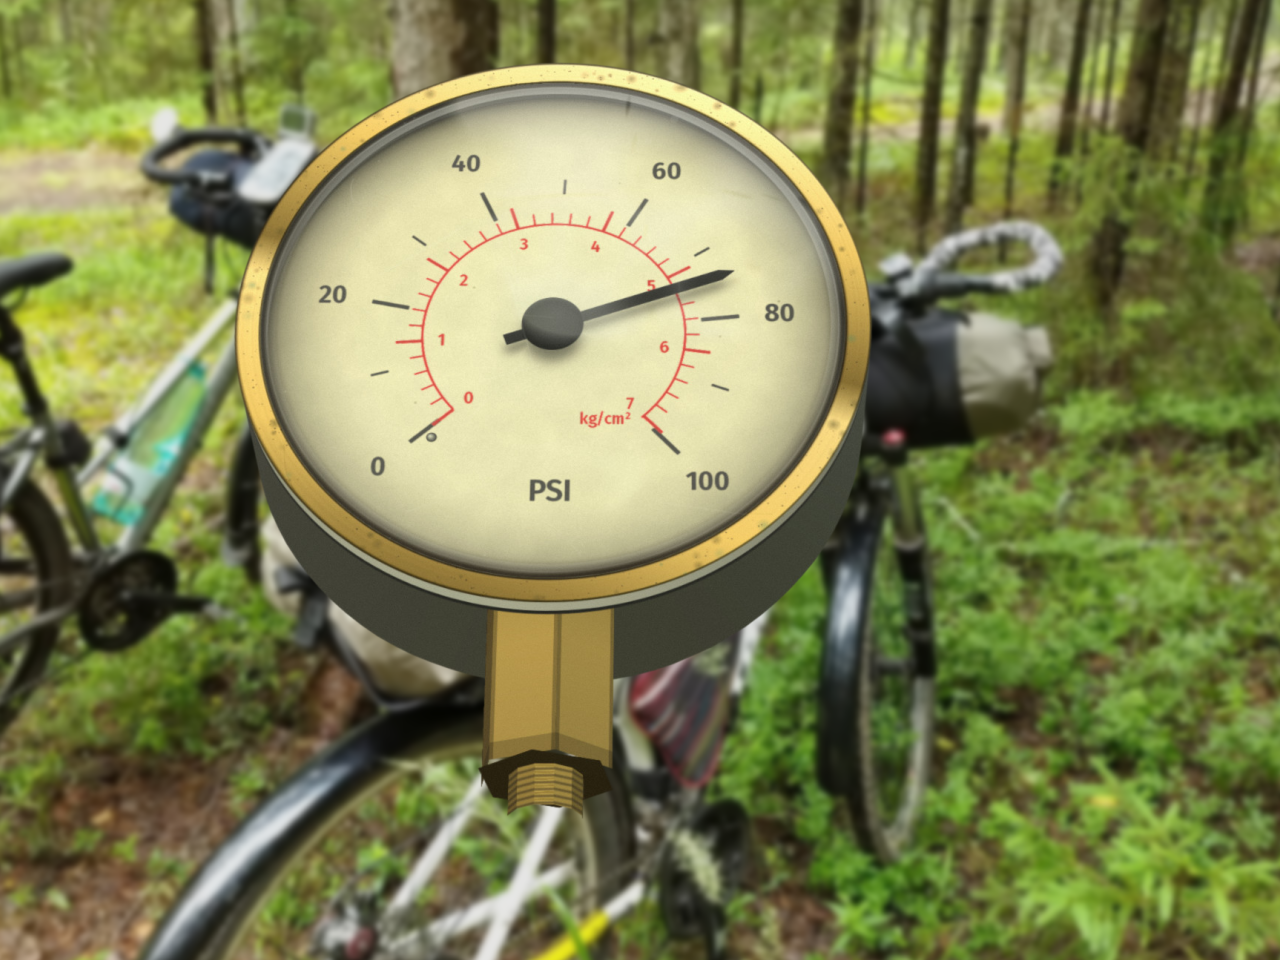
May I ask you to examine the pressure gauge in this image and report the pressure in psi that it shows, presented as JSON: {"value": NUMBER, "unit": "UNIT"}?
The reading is {"value": 75, "unit": "psi"}
